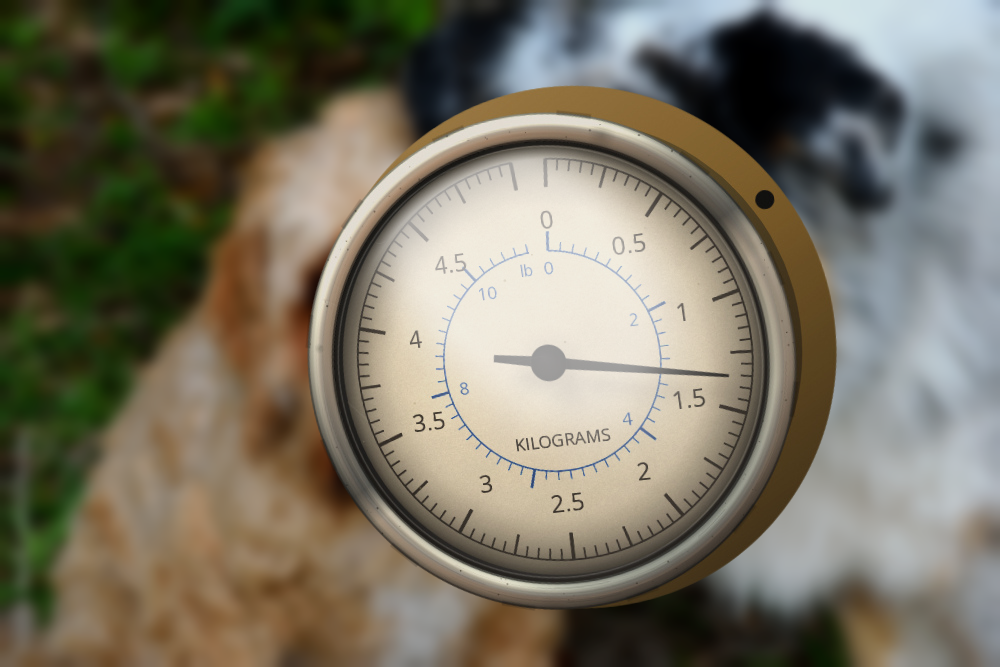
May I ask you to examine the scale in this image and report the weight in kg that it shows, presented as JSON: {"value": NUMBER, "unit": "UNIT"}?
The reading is {"value": 1.35, "unit": "kg"}
